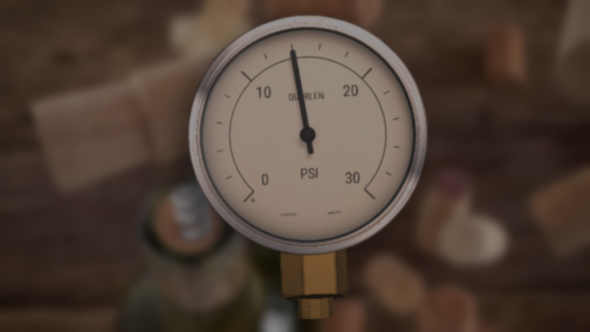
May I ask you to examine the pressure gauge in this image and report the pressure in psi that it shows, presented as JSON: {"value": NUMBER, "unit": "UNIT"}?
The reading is {"value": 14, "unit": "psi"}
